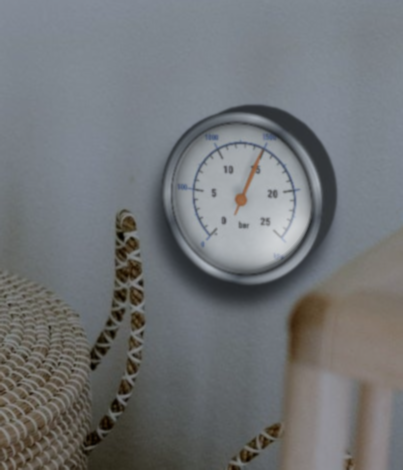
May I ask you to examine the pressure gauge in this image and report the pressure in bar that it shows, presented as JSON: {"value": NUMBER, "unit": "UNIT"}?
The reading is {"value": 15, "unit": "bar"}
